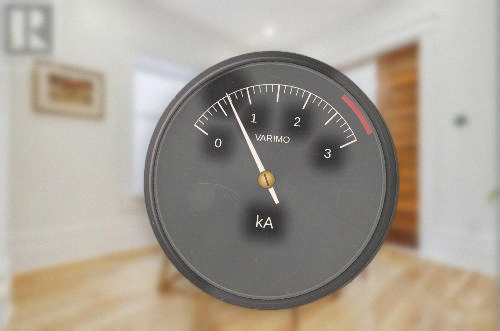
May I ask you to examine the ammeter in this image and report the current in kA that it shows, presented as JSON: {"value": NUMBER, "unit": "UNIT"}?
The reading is {"value": 0.7, "unit": "kA"}
